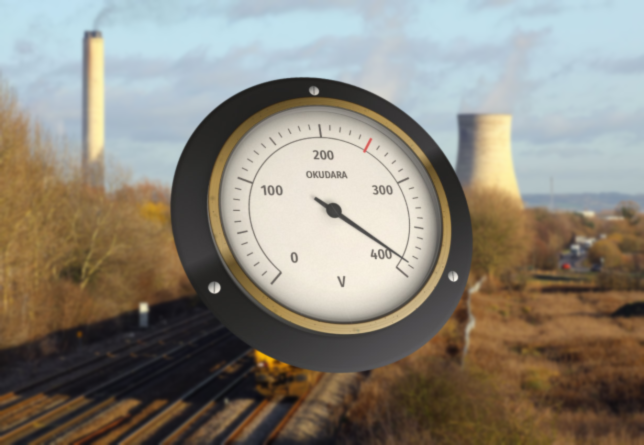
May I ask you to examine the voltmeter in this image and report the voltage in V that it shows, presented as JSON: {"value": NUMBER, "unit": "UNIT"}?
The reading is {"value": 390, "unit": "V"}
